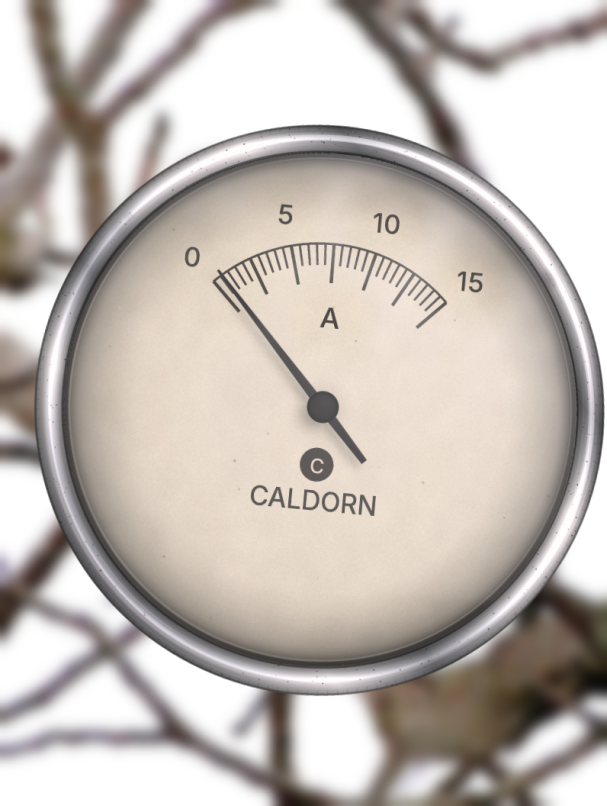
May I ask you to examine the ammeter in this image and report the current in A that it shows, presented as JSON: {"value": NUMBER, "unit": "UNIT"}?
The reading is {"value": 0.5, "unit": "A"}
